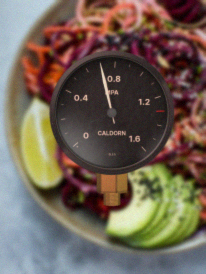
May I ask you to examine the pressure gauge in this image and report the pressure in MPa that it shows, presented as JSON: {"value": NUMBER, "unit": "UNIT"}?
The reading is {"value": 0.7, "unit": "MPa"}
